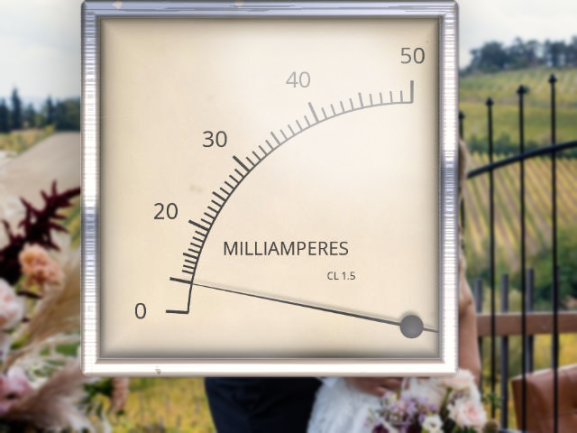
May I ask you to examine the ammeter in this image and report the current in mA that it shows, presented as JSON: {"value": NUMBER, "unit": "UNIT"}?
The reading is {"value": 10, "unit": "mA"}
